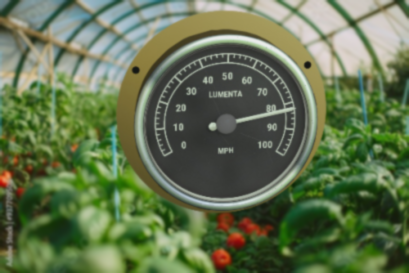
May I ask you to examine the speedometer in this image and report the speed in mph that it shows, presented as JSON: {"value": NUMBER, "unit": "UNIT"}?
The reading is {"value": 82, "unit": "mph"}
